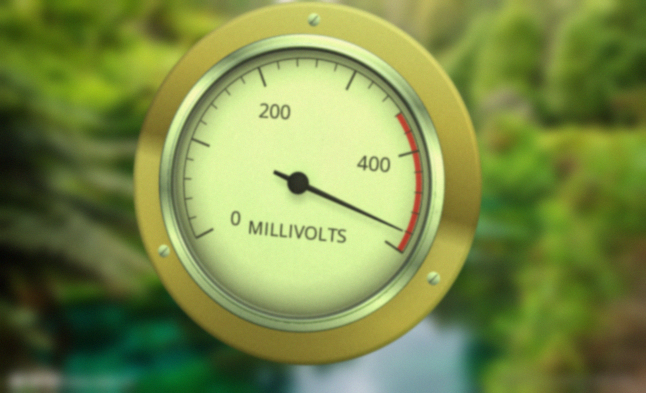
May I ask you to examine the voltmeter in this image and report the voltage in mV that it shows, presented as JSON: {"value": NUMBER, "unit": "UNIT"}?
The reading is {"value": 480, "unit": "mV"}
